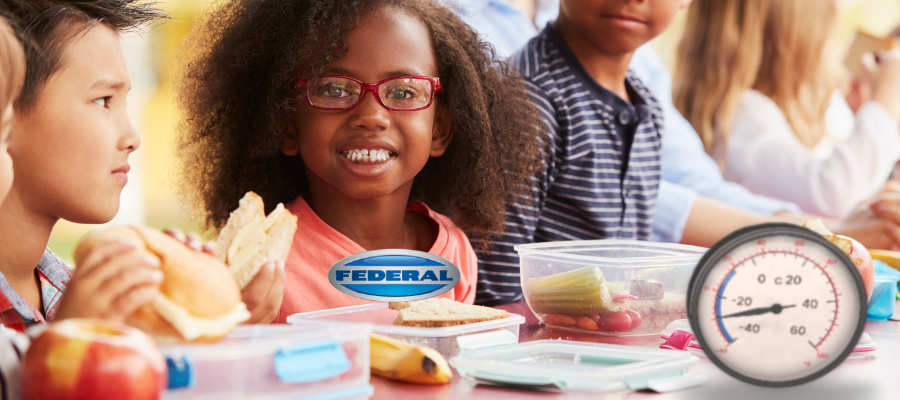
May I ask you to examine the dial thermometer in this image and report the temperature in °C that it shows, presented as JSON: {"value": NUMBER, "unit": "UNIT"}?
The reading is {"value": -28, "unit": "°C"}
